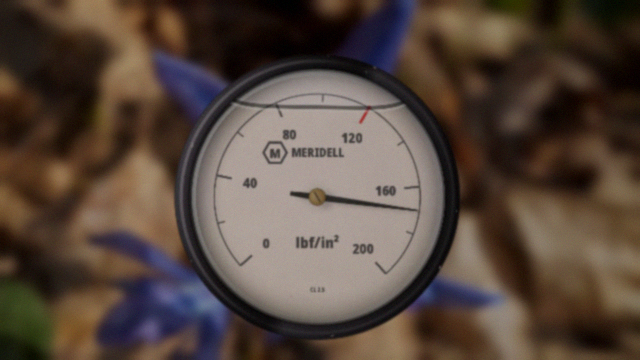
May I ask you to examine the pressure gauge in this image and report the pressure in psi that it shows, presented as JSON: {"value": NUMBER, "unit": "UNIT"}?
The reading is {"value": 170, "unit": "psi"}
